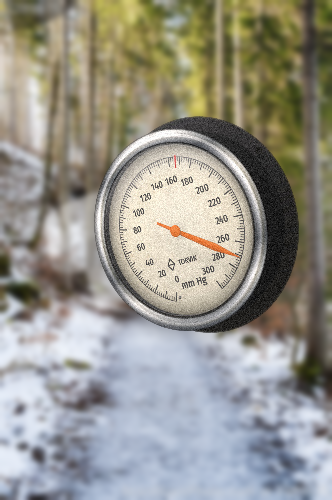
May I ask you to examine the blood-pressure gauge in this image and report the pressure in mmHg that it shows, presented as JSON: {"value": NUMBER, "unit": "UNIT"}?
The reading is {"value": 270, "unit": "mmHg"}
